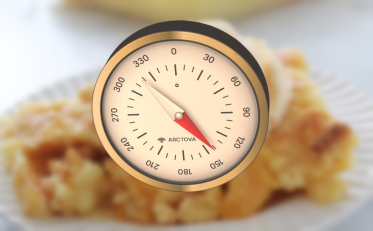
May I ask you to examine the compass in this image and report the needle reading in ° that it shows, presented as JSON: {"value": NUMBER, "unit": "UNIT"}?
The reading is {"value": 140, "unit": "°"}
